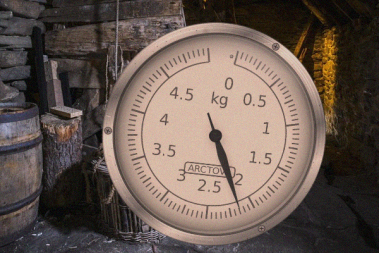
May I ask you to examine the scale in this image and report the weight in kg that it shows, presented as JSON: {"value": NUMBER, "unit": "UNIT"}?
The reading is {"value": 2.15, "unit": "kg"}
